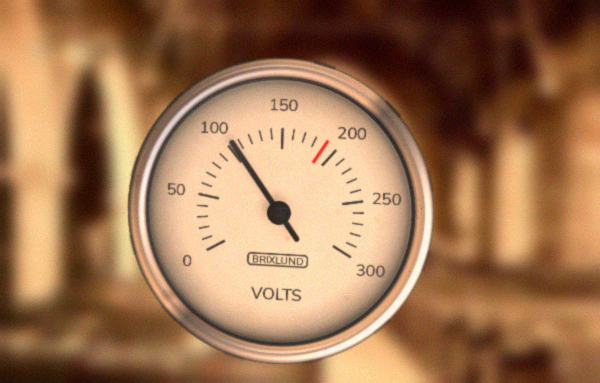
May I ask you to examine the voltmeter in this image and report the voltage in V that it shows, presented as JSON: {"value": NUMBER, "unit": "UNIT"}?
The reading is {"value": 105, "unit": "V"}
